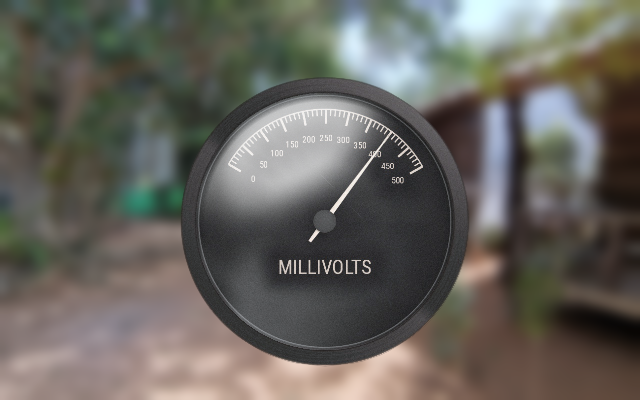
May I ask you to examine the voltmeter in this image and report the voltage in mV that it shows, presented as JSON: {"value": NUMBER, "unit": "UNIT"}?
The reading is {"value": 400, "unit": "mV"}
